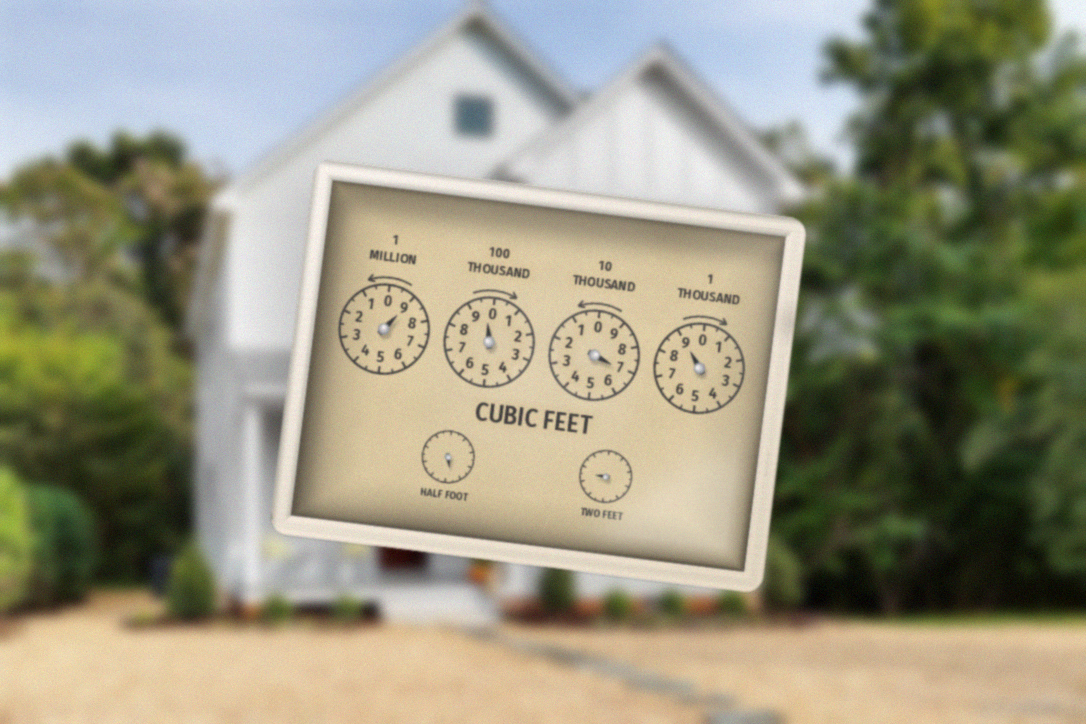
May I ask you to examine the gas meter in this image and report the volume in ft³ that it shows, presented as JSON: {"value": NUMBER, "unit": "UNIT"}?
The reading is {"value": 896900, "unit": "ft³"}
